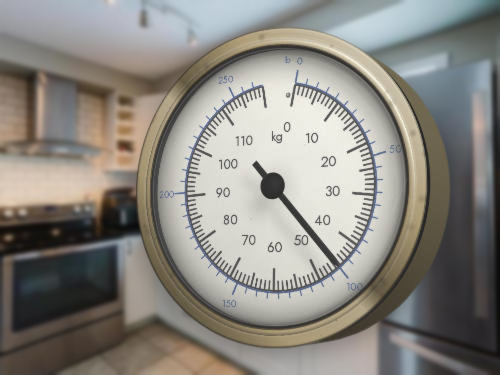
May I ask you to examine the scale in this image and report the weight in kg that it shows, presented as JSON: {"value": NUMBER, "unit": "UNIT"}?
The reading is {"value": 45, "unit": "kg"}
